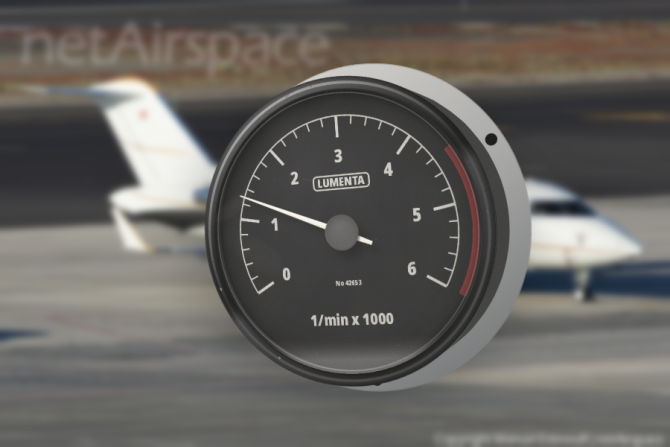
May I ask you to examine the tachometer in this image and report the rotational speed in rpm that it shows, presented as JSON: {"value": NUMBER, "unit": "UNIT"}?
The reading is {"value": 1300, "unit": "rpm"}
